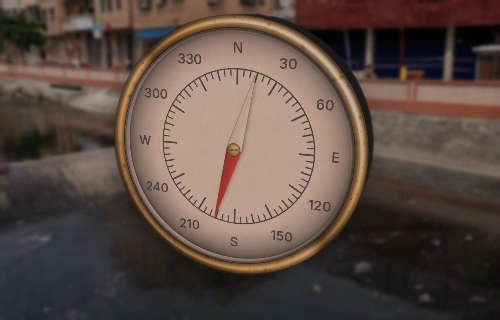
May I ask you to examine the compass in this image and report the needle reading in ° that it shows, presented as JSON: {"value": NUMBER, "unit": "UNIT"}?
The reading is {"value": 195, "unit": "°"}
